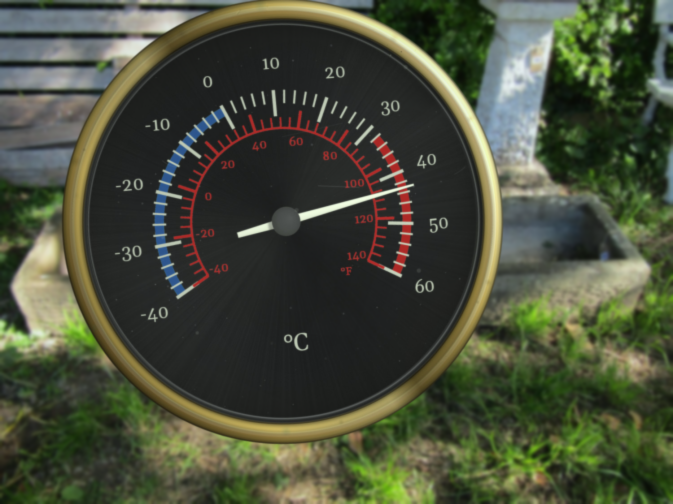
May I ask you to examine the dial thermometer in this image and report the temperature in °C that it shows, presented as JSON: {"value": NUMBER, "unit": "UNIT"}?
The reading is {"value": 43, "unit": "°C"}
